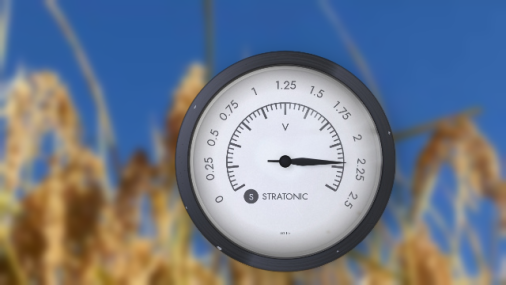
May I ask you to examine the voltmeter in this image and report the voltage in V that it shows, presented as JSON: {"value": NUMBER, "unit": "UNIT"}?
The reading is {"value": 2.2, "unit": "V"}
